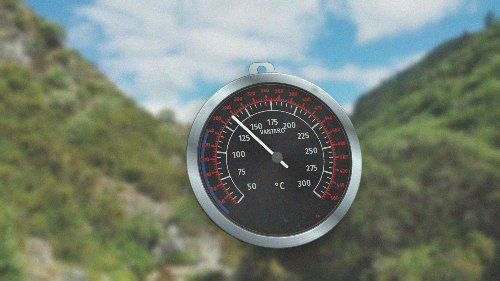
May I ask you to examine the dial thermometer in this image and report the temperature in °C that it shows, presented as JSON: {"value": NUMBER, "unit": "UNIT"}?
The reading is {"value": 135, "unit": "°C"}
